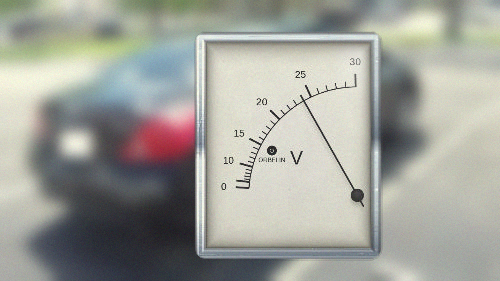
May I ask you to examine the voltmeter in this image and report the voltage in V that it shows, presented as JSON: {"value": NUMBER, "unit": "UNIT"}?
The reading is {"value": 24, "unit": "V"}
